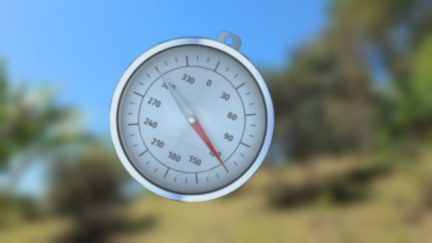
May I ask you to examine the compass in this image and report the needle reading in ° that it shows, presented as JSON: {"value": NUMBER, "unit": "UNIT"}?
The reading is {"value": 120, "unit": "°"}
